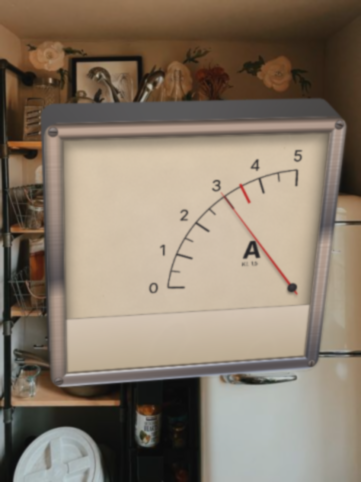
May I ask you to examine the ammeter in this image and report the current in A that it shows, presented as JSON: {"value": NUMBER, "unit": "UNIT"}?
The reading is {"value": 3, "unit": "A"}
